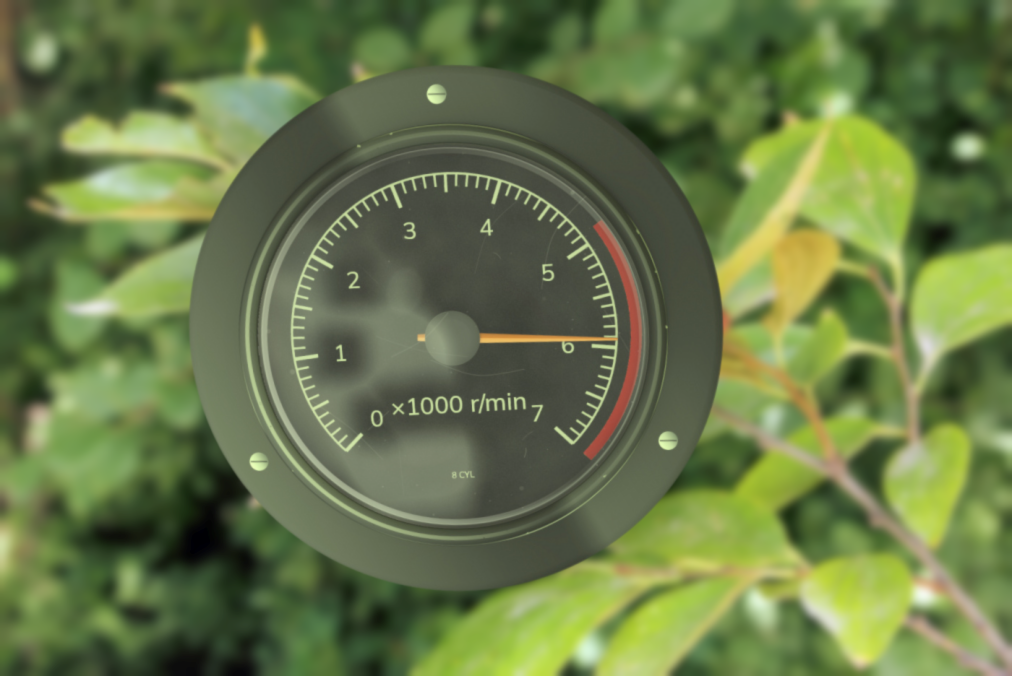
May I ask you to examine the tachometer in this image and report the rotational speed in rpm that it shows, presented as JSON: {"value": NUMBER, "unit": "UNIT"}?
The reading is {"value": 5900, "unit": "rpm"}
